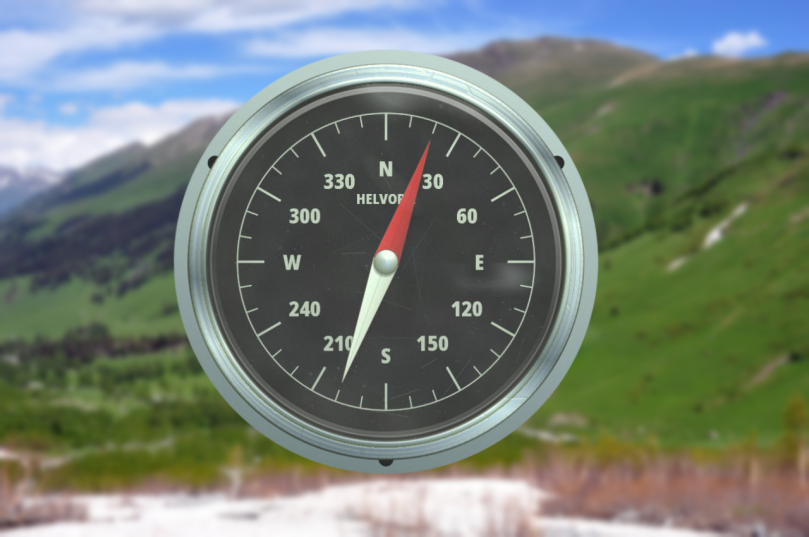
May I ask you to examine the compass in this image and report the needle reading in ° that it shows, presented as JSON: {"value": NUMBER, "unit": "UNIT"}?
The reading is {"value": 20, "unit": "°"}
